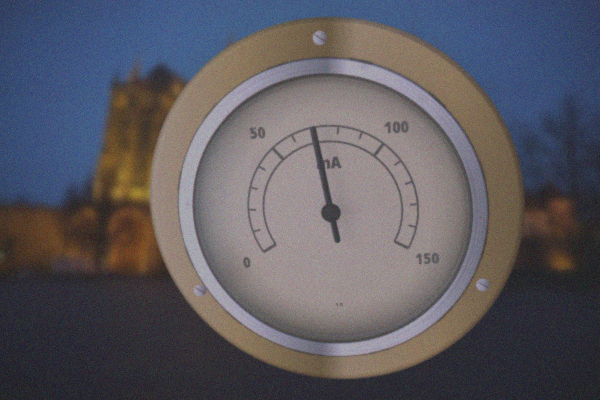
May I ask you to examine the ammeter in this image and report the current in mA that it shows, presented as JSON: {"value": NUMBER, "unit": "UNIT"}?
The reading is {"value": 70, "unit": "mA"}
